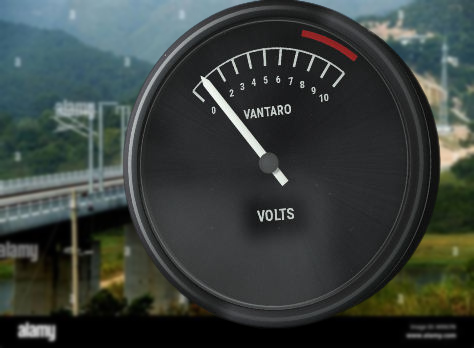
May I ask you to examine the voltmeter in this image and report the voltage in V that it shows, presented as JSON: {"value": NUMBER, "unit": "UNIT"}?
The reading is {"value": 1, "unit": "V"}
